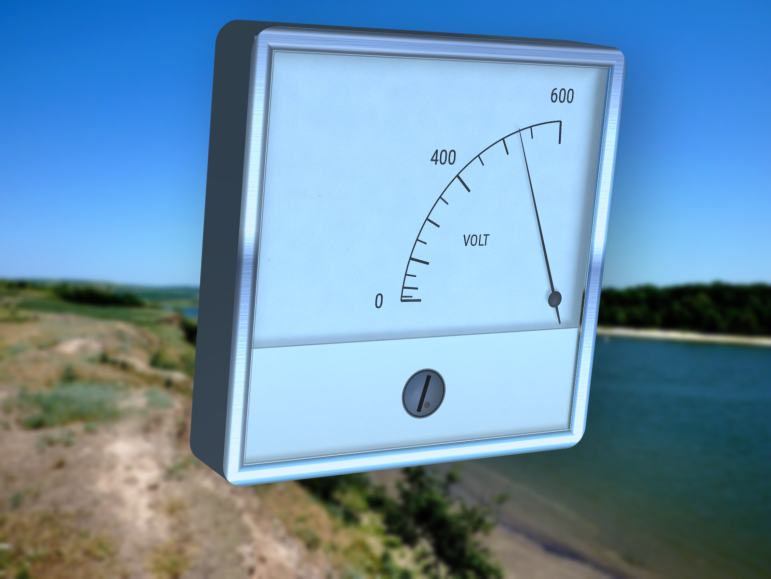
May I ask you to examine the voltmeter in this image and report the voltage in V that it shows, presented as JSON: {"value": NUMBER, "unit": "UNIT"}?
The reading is {"value": 525, "unit": "V"}
